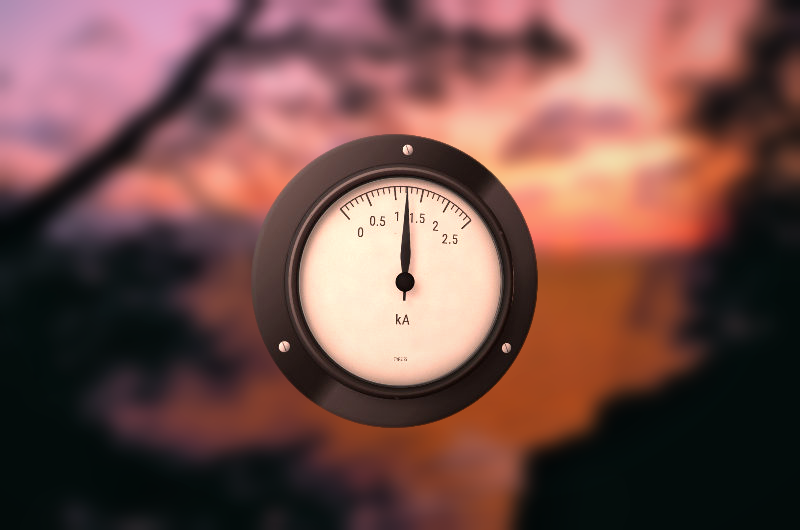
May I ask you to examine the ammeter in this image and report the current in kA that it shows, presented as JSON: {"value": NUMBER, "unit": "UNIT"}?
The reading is {"value": 1.2, "unit": "kA"}
